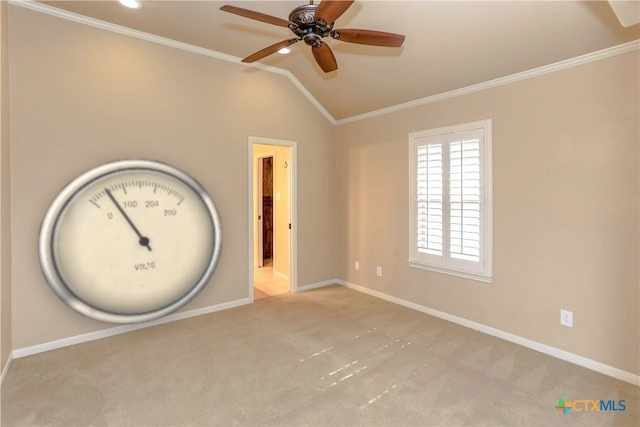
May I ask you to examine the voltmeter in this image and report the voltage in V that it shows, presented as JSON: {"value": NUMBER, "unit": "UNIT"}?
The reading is {"value": 50, "unit": "V"}
